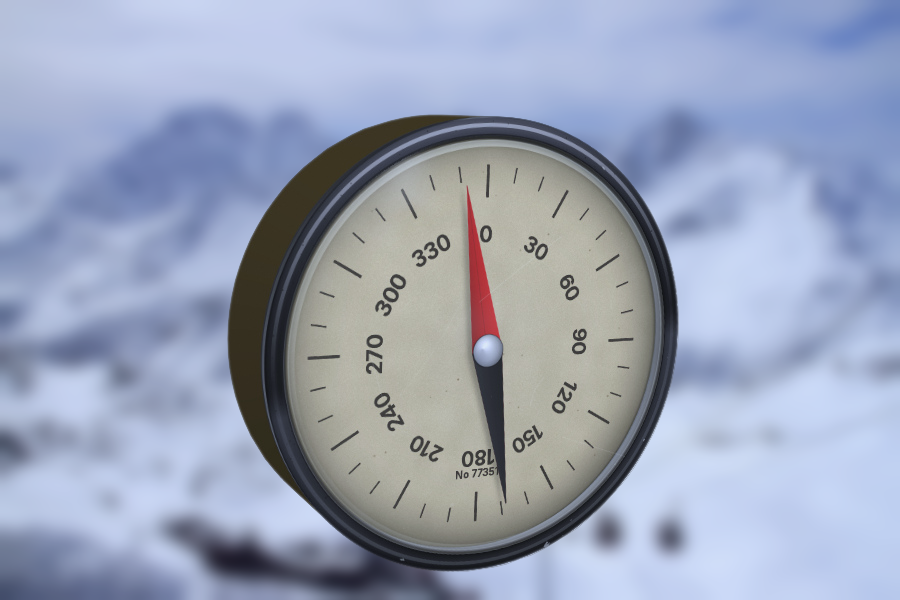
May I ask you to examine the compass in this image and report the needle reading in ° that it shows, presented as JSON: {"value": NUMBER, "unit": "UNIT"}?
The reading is {"value": 350, "unit": "°"}
